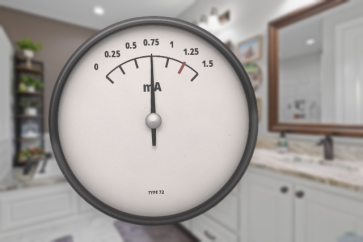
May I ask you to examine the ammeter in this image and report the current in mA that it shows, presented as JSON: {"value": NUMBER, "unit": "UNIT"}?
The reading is {"value": 0.75, "unit": "mA"}
